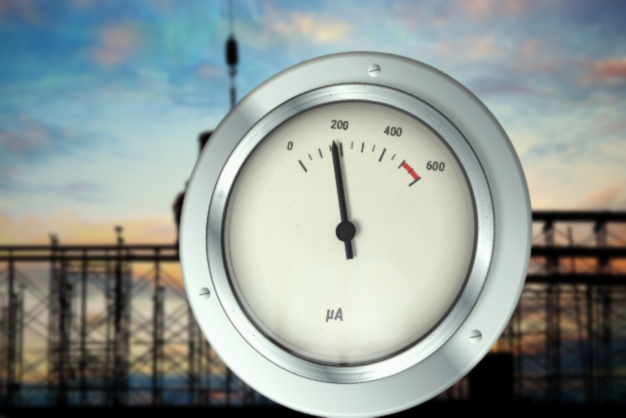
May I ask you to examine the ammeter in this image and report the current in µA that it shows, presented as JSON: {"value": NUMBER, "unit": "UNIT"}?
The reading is {"value": 175, "unit": "µA"}
